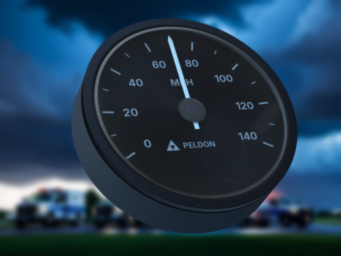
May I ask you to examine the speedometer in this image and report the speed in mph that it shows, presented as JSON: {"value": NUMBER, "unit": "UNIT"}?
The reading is {"value": 70, "unit": "mph"}
